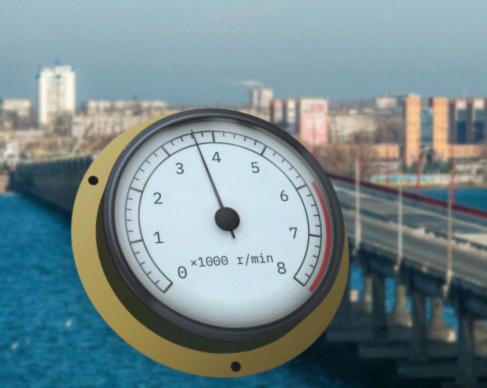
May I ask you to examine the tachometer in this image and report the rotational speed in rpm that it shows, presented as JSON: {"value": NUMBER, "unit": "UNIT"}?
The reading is {"value": 3600, "unit": "rpm"}
